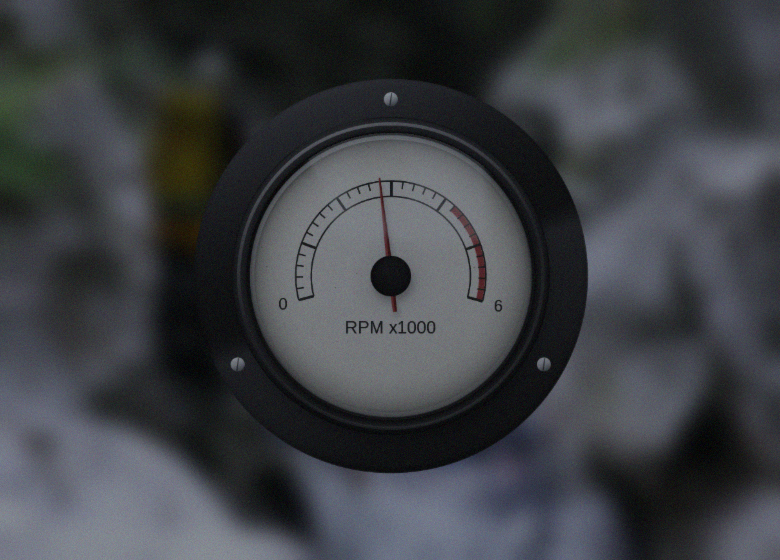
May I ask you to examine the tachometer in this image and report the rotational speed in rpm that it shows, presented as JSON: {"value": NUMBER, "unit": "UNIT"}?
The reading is {"value": 2800, "unit": "rpm"}
